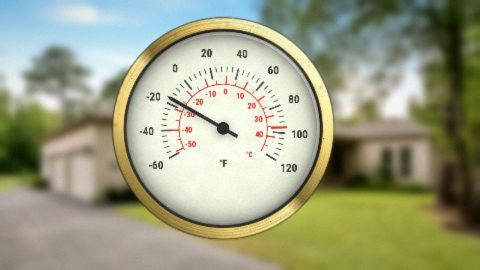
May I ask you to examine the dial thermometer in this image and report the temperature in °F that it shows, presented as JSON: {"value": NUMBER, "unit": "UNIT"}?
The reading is {"value": -16, "unit": "°F"}
